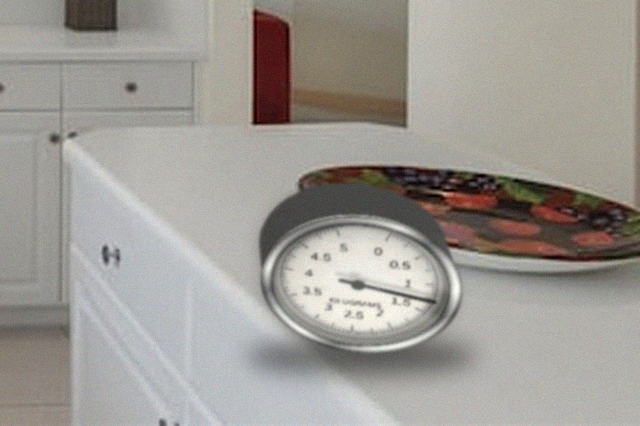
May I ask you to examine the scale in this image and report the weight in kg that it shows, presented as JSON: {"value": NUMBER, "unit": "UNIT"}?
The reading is {"value": 1.25, "unit": "kg"}
